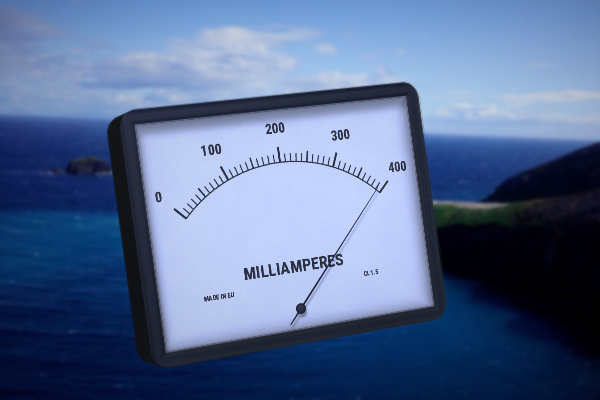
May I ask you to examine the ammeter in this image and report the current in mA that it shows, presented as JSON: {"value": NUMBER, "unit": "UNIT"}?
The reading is {"value": 390, "unit": "mA"}
